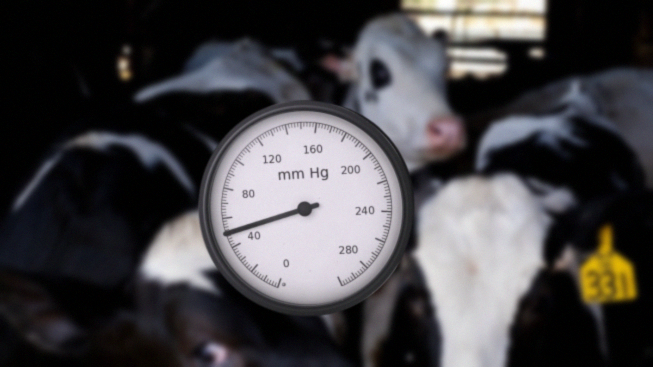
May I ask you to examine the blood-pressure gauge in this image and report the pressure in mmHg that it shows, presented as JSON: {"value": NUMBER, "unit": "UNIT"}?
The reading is {"value": 50, "unit": "mmHg"}
